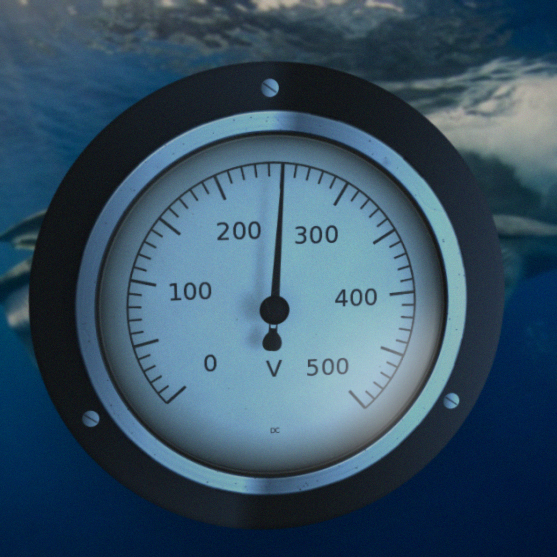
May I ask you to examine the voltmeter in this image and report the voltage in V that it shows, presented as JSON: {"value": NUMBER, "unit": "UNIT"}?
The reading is {"value": 250, "unit": "V"}
